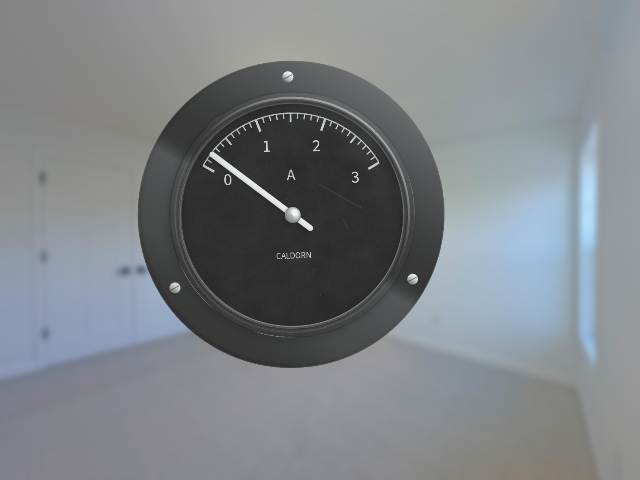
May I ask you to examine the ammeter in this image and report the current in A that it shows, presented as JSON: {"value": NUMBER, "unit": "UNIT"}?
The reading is {"value": 0.2, "unit": "A"}
